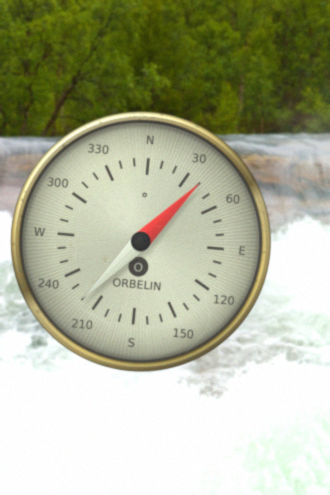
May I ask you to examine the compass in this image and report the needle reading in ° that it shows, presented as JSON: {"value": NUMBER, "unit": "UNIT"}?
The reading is {"value": 40, "unit": "°"}
